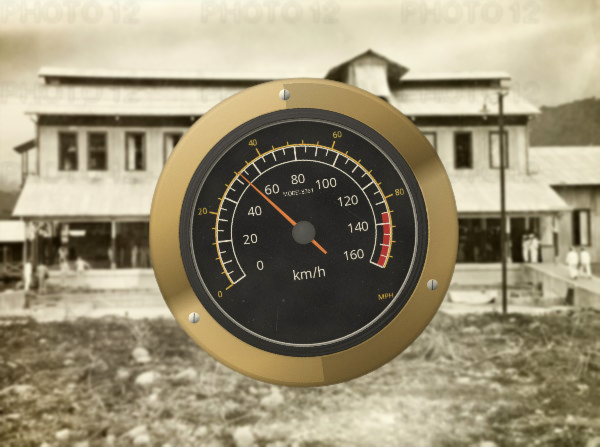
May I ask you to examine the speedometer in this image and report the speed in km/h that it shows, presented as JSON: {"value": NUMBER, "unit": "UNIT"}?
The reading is {"value": 52.5, "unit": "km/h"}
